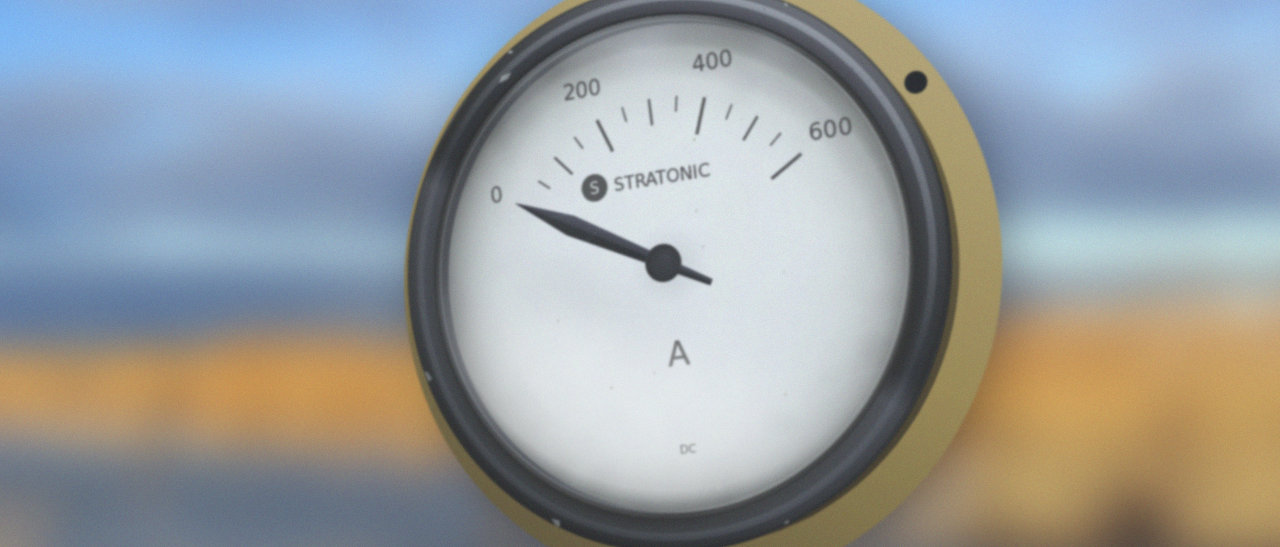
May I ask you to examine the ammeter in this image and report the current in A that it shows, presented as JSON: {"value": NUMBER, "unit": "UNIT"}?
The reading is {"value": 0, "unit": "A"}
